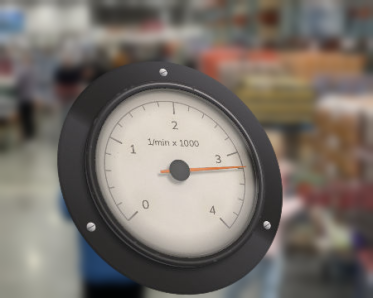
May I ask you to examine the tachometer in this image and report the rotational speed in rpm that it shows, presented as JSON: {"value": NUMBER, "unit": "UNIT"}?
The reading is {"value": 3200, "unit": "rpm"}
